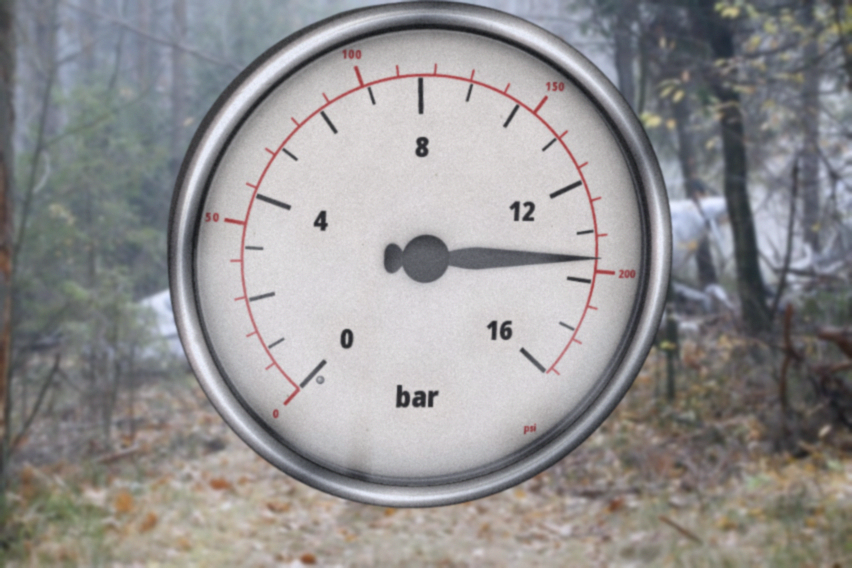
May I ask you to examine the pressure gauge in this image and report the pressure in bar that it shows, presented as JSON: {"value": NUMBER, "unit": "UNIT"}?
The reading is {"value": 13.5, "unit": "bar"}
